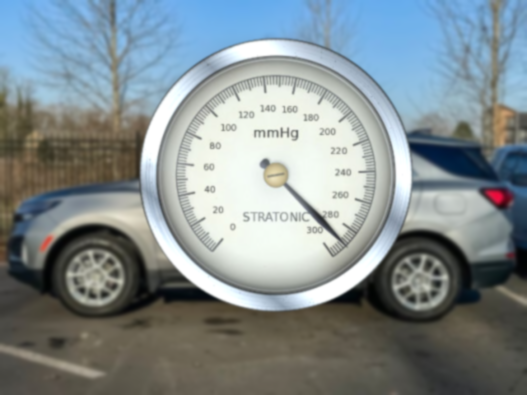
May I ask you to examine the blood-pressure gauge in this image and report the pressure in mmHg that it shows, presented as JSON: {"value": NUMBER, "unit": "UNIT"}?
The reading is {"value": 290, "unit": "mmHg"}
